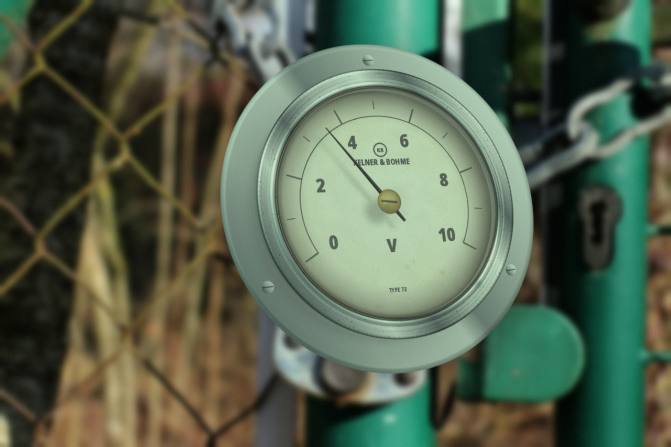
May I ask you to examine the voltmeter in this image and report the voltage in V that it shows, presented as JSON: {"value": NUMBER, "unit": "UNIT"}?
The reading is {"value": 3.5, "unit": "V"}
